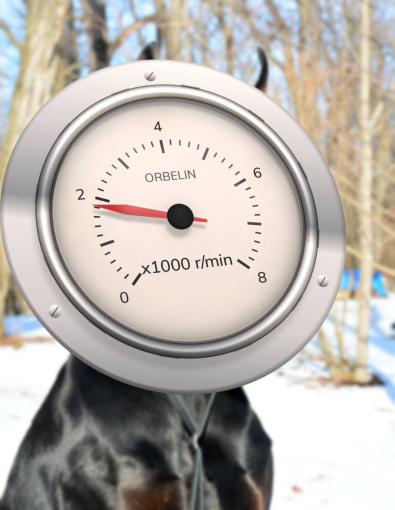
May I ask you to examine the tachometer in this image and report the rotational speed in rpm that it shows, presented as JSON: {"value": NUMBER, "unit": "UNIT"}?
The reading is {"value": 1800, "unit": "rpm"}
